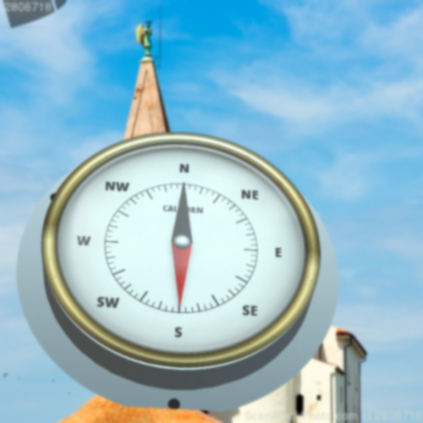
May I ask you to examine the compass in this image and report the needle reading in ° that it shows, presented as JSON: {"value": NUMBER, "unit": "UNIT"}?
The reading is {"value": 180, "unit": "°"}
